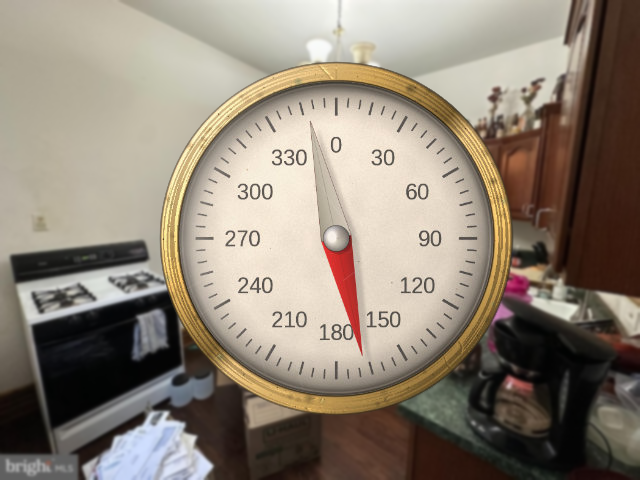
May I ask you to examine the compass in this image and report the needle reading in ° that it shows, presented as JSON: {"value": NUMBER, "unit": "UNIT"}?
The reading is {"value": 167.5, "unit": "°"}
